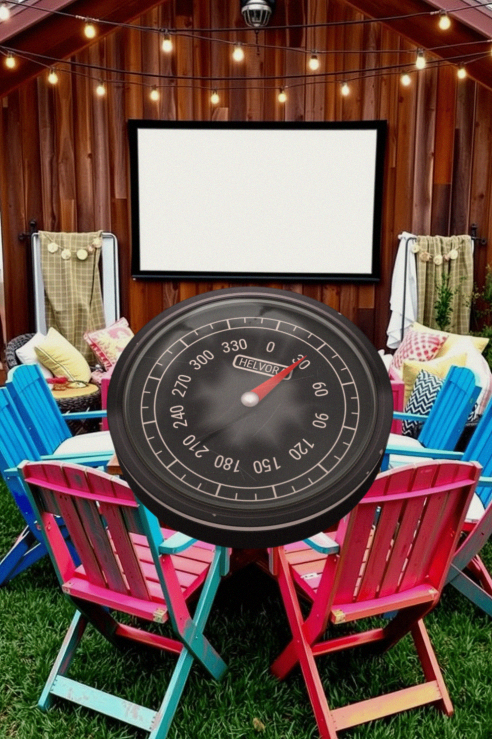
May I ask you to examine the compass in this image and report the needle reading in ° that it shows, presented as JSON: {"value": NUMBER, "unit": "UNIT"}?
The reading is {"value": 30, "unit": "°"}
